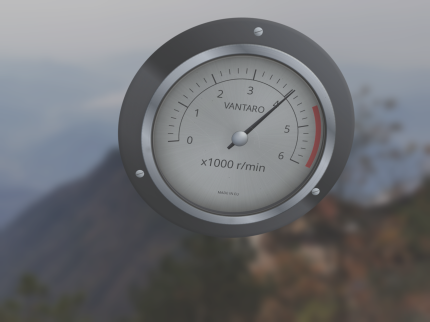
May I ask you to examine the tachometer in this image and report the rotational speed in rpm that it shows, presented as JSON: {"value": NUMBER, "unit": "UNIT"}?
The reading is {"value": 4000, "unit": "rpm"}
